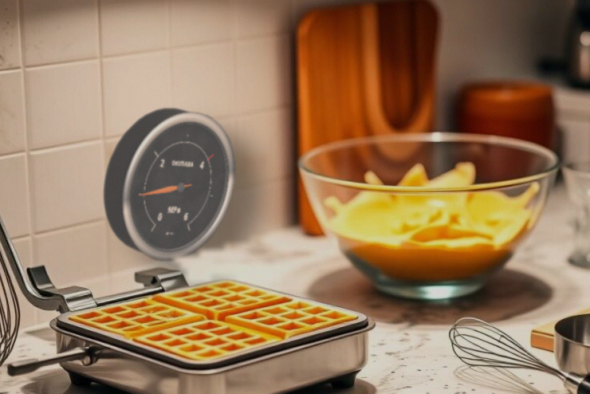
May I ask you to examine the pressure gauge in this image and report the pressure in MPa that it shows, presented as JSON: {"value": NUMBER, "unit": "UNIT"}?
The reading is {"value": 1, "unit": "MPa"}
